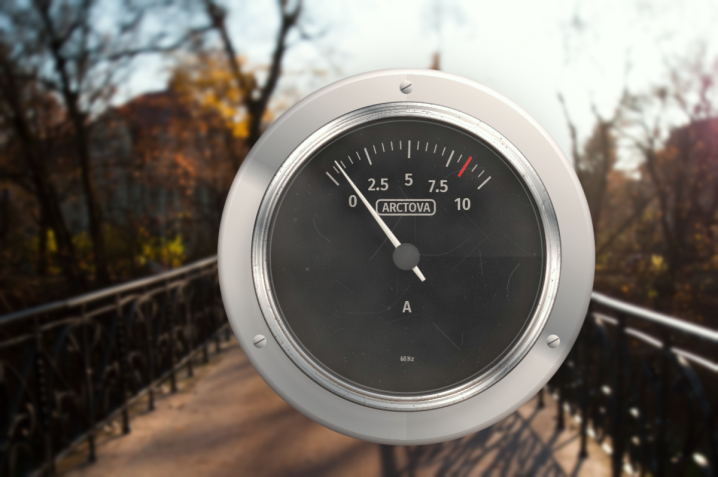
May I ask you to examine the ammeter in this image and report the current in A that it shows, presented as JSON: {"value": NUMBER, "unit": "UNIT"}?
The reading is {"value": 0.75, "unit": "A"}
